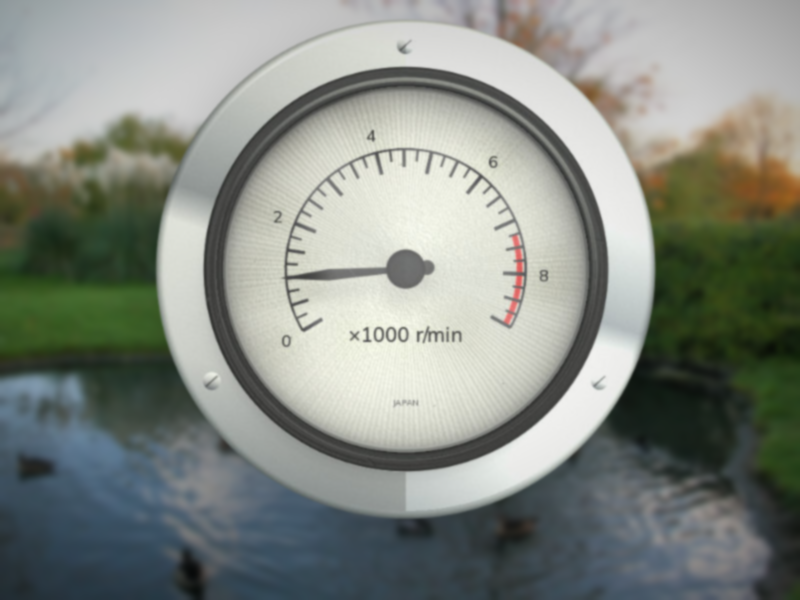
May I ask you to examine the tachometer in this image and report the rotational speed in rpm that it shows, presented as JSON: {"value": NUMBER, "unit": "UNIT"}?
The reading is {"value": 1000, "unit": "rpm"}
